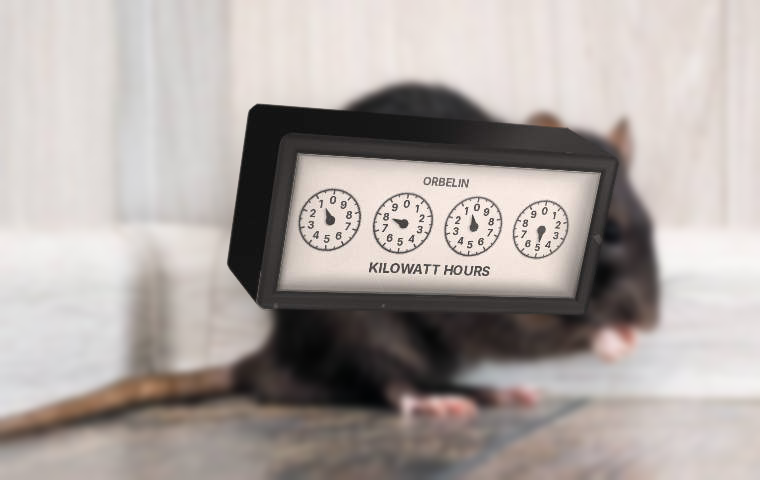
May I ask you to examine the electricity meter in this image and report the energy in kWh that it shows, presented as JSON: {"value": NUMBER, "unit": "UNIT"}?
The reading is {"value": 805, "unit": "kWh"}
